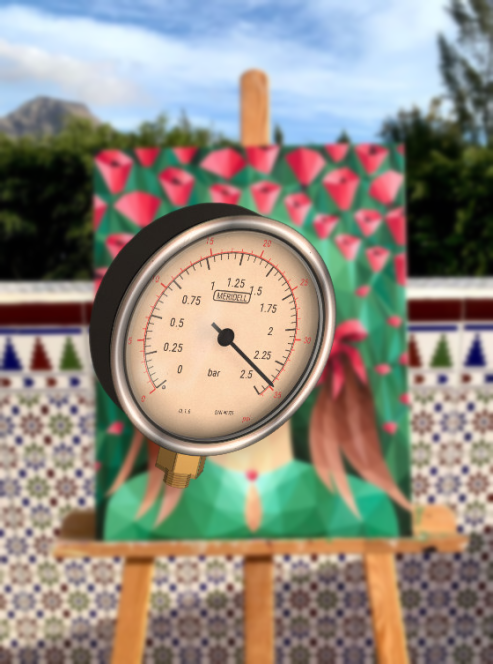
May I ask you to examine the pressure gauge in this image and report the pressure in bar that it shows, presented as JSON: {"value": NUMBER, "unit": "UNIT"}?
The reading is {"value": 2.4, "unit": "bar"}
